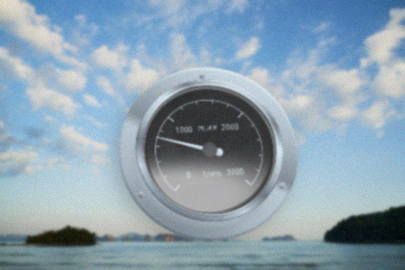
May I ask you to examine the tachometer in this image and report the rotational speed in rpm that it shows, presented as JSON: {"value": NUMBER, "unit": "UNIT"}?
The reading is {"value": 700, "unit": "rpm"}
